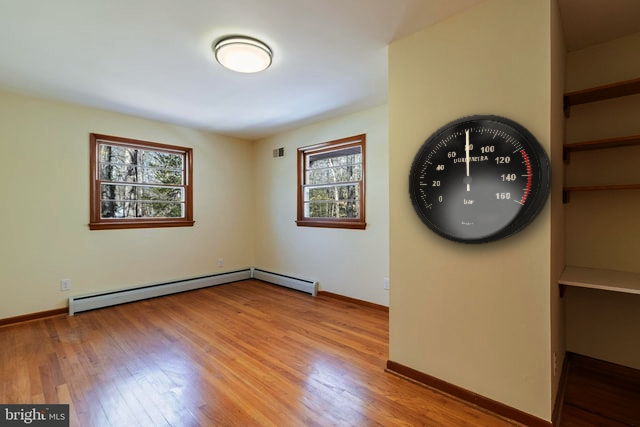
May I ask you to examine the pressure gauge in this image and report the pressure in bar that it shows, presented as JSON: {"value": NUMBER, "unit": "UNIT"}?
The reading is {"value": 80, "unit": "bar"}
